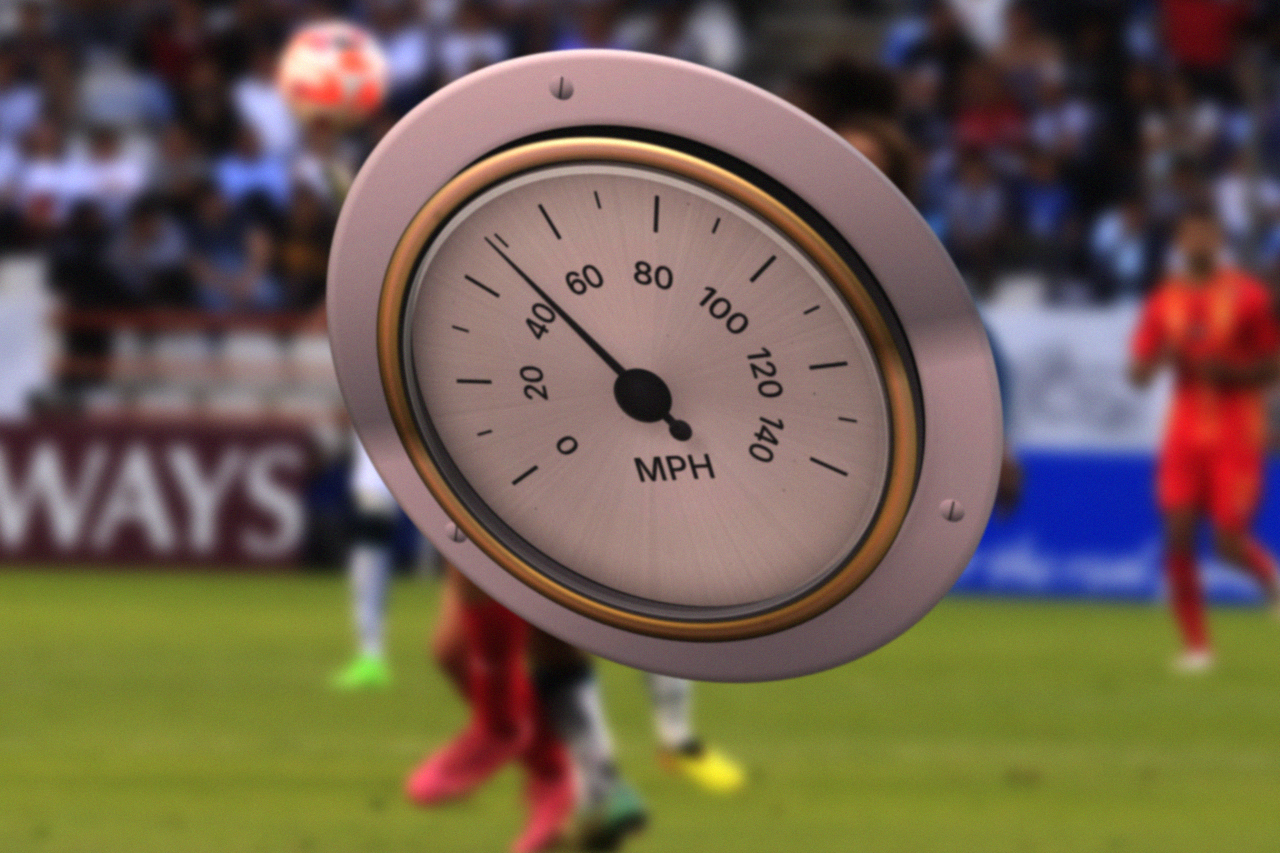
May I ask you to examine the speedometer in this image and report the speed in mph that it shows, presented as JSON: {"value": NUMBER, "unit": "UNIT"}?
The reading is {"value": 50, "unit": "mph"}
